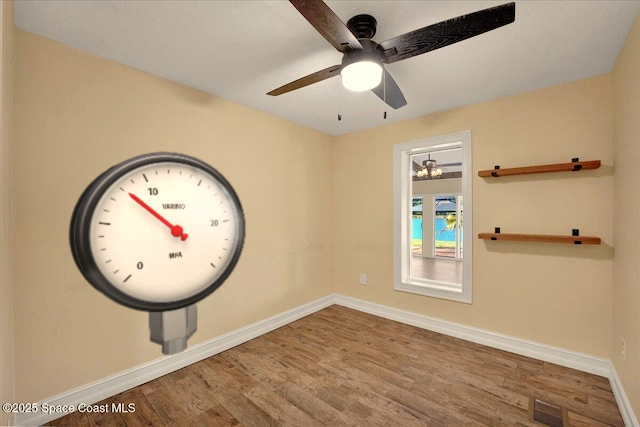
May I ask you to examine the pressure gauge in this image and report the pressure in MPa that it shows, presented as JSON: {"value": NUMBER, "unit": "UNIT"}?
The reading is {"value": 8, "unit": "MPa"}
